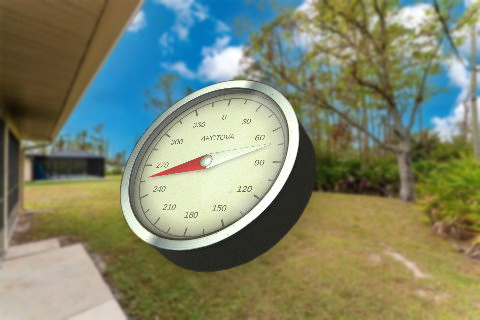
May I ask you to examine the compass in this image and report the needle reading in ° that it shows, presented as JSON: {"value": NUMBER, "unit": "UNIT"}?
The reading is {"value": 255, "unit": "°"}
